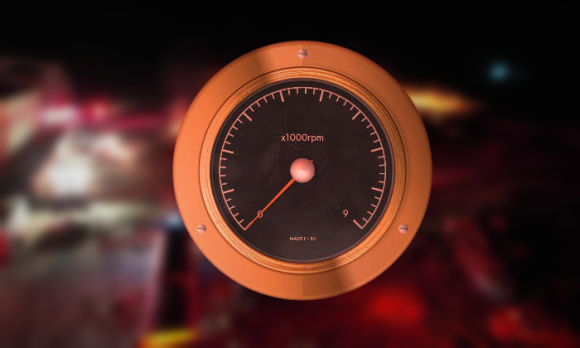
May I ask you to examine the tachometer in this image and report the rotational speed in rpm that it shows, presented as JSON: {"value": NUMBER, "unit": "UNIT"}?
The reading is {"value": 0, "unit": "rpm"}
